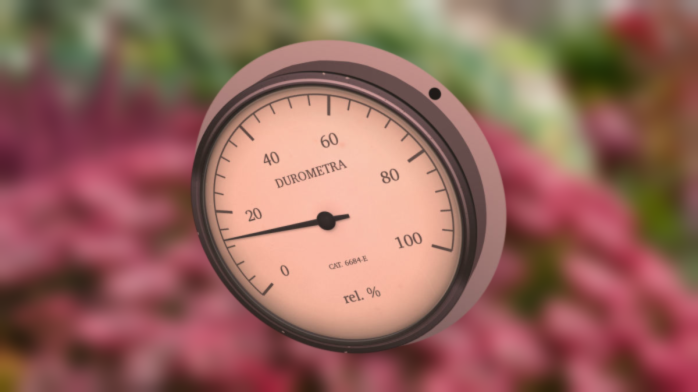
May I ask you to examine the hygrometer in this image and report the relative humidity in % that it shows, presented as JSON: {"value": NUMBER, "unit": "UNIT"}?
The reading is {"value": 14, "unit": "%"}
